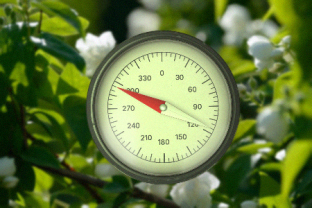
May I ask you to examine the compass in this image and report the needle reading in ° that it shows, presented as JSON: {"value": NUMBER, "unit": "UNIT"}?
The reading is {"value": 295, "unit": "°"}
